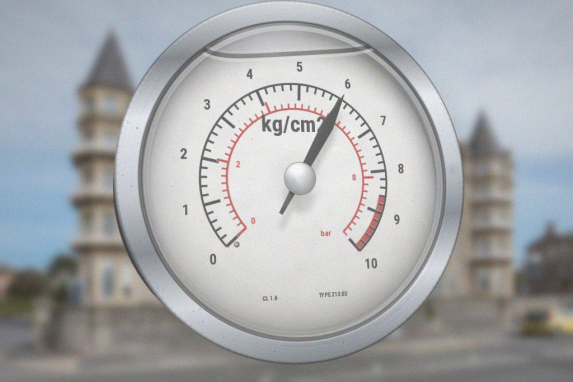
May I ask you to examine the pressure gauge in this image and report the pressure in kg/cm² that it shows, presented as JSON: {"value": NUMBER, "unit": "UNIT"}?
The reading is {"value": 6, "unit": "kg/cm²"}
